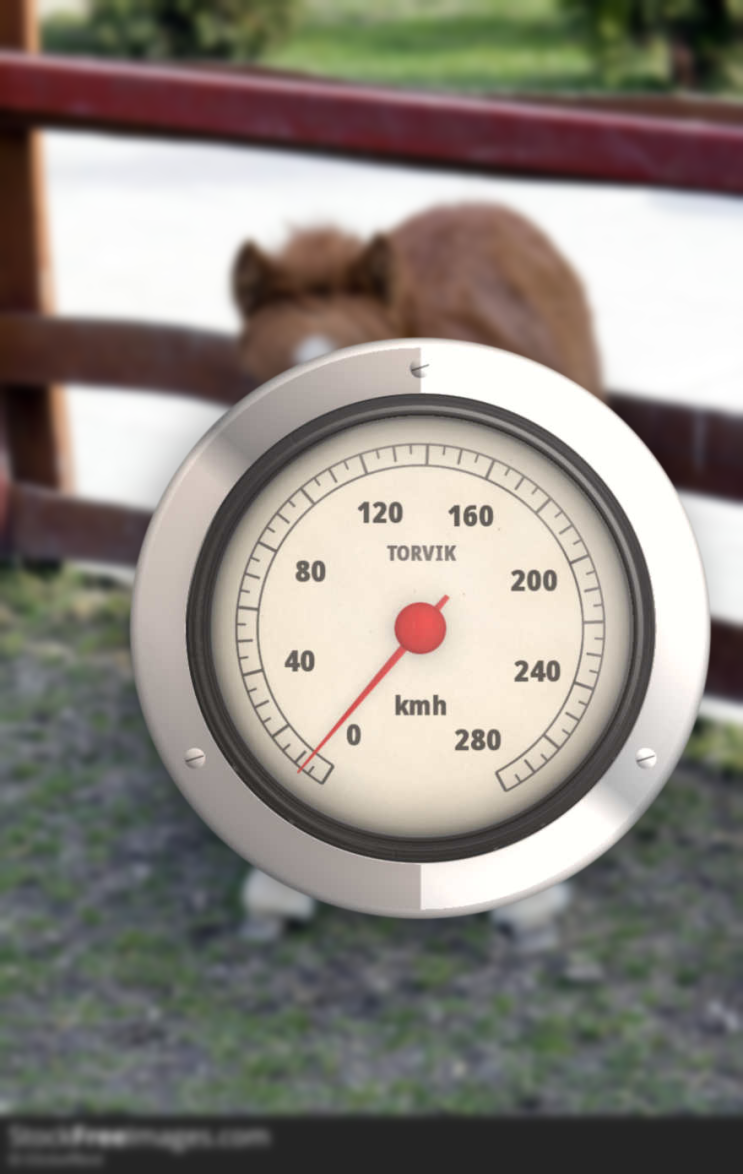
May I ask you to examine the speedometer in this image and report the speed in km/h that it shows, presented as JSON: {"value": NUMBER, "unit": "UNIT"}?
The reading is {"value": 7.5, "unit": "km/h"}
